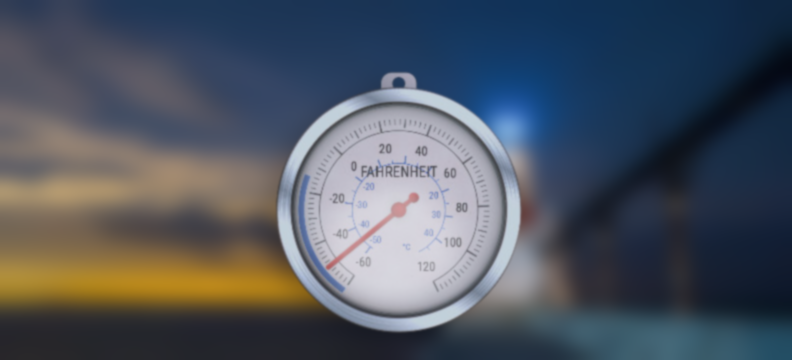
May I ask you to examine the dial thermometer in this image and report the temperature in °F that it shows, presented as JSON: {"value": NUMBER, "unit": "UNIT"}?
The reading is {"value": -50, "unit": "°F"}
